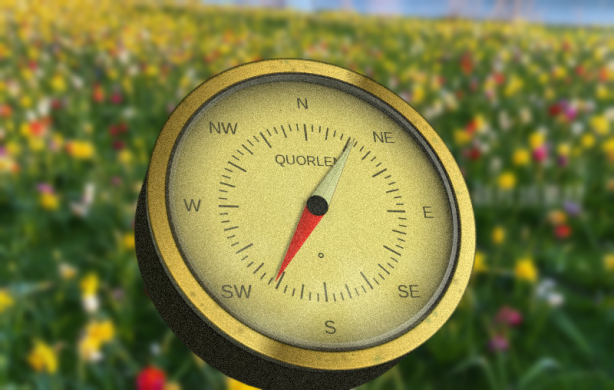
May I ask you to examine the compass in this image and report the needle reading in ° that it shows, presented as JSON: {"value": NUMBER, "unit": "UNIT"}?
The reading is {"value": 212.5, "unit": "°"}
